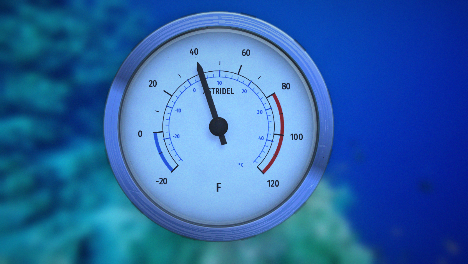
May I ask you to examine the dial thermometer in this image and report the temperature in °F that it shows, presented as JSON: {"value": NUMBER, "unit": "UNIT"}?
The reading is {"value": 40, "unit": "°F"}
